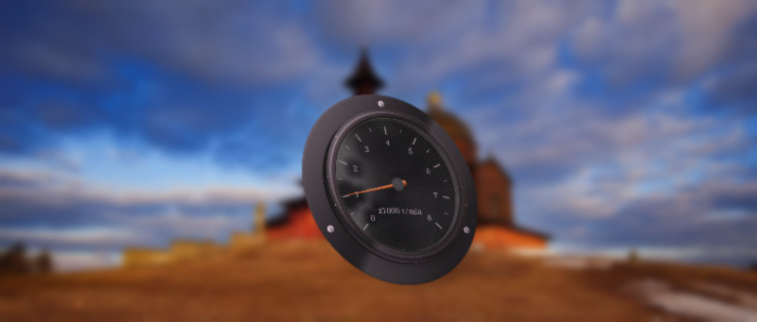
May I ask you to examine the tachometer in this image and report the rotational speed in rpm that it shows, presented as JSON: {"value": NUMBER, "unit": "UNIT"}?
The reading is {"value": 1000, "unit": "rpm"}
